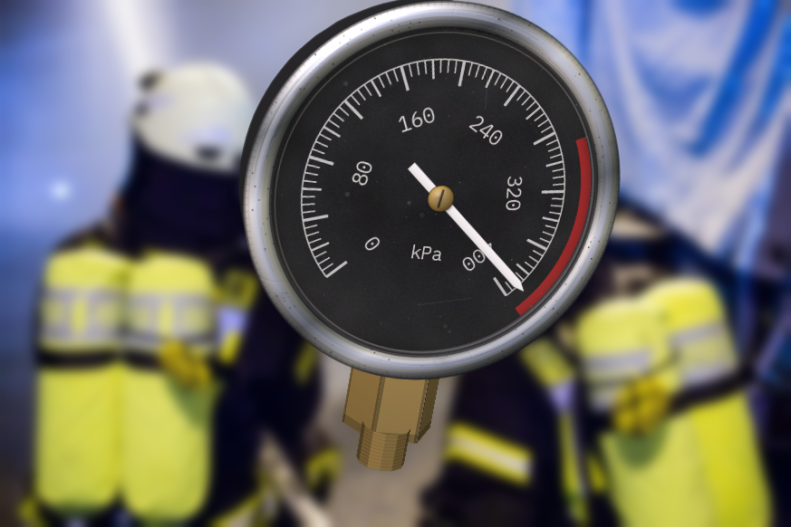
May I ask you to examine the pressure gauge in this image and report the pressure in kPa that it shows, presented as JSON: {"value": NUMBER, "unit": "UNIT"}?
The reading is {"value": 390, "unit": "kPa"}
